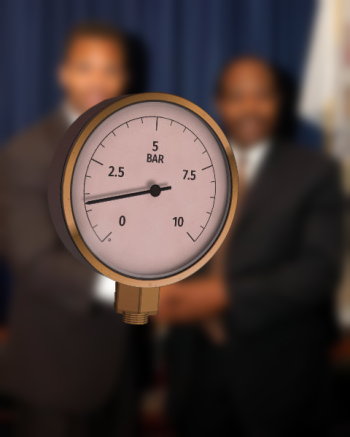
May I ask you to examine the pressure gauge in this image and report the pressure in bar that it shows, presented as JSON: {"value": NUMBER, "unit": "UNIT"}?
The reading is {"value": 1.25, "unit": "bar"}
